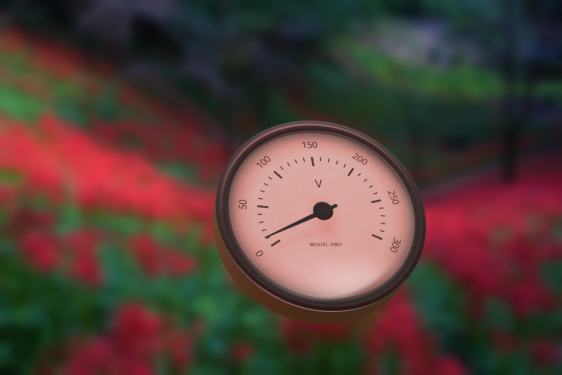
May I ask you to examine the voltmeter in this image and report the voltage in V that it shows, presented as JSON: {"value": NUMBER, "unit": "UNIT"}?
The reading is {"value": 10, "unit": "V"}
